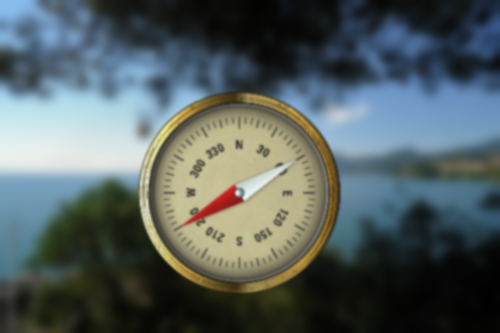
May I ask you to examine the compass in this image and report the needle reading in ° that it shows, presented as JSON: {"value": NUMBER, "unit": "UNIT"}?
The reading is {"value": 240, "unit": "°"}
